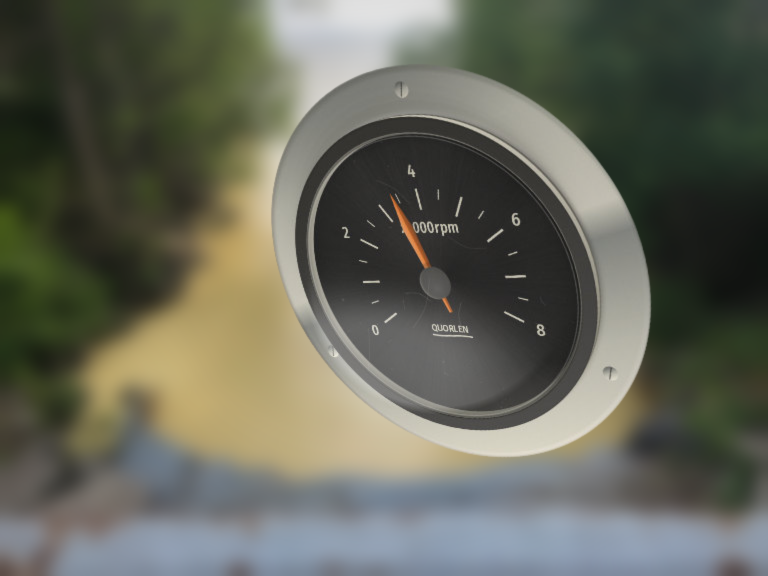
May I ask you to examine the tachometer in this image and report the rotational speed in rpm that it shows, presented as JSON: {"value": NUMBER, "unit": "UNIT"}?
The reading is {"value": 3500, "unit": "rpm"}
